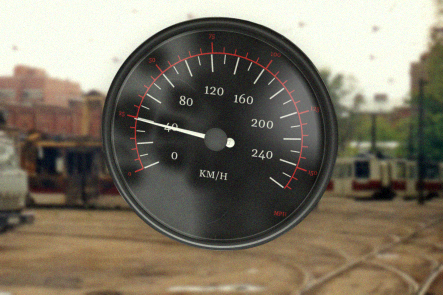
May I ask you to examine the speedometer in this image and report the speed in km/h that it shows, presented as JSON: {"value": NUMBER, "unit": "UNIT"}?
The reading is {"value": 40, "unit": "km/h"}
